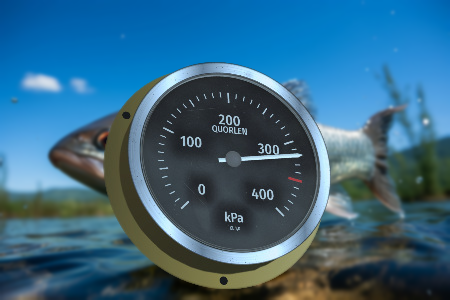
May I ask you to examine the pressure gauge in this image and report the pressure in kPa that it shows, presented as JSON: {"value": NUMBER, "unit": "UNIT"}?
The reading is {"value": 320, "unit": "kPa"}
